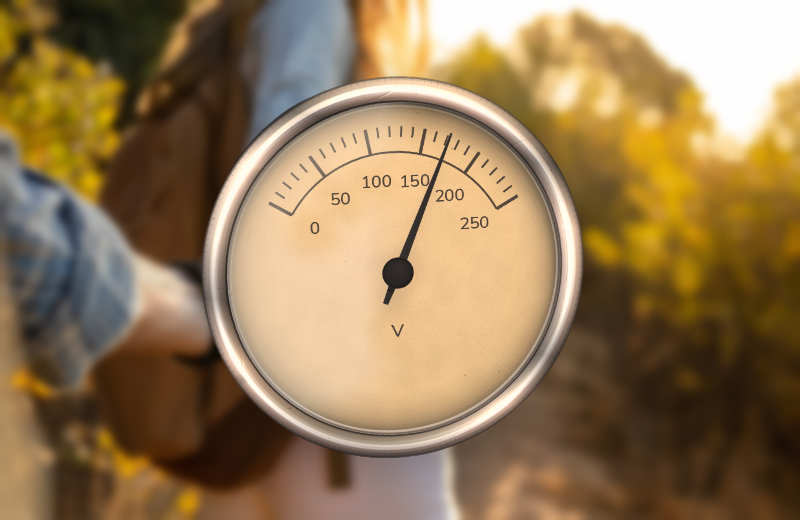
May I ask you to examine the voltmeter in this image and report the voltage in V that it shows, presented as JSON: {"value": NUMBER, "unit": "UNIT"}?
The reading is {"value": 170, "unit": "V"}
